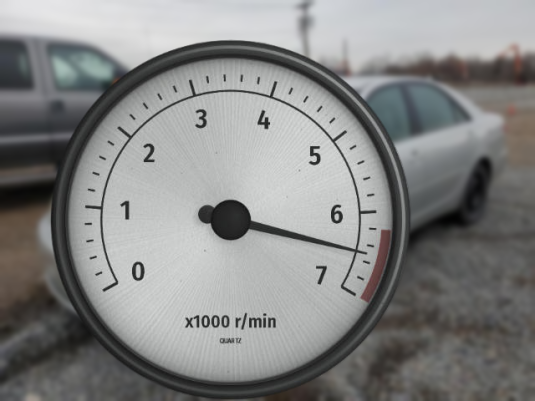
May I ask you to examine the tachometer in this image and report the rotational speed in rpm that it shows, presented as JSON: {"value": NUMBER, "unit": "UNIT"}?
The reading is {"value": 6500, "unit": "rpm"}
